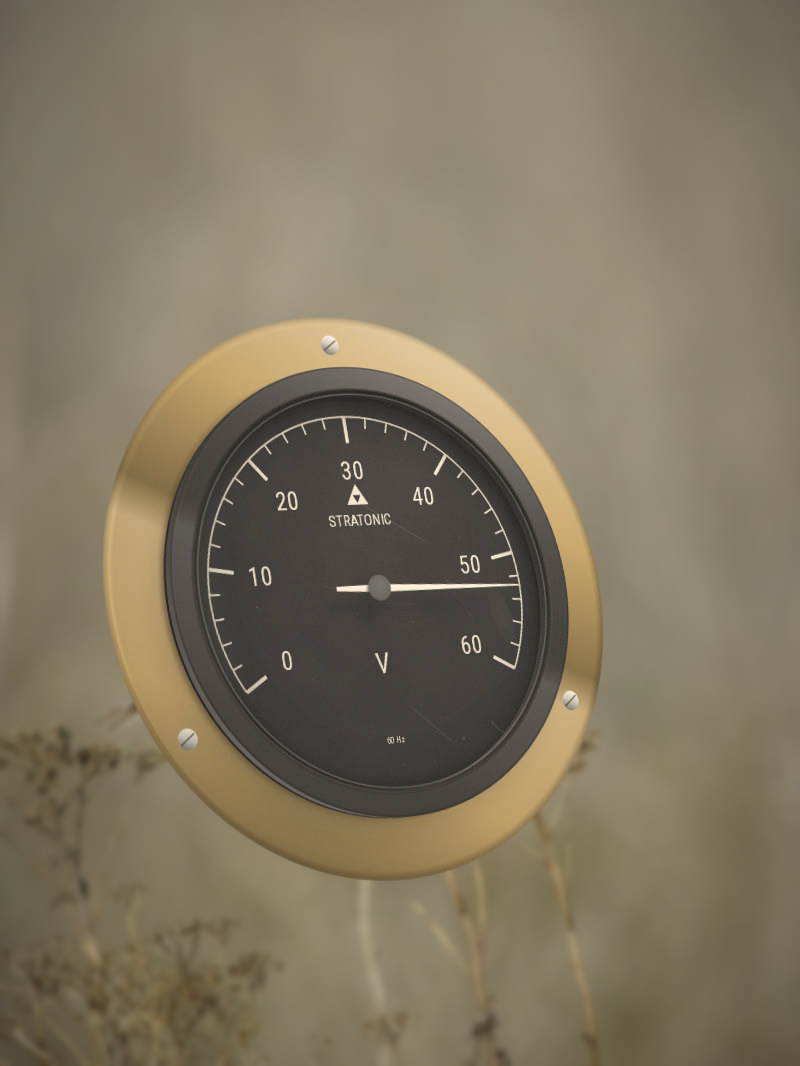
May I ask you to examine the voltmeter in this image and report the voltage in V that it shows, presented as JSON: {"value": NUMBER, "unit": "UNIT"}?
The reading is {"value": 53, "unit": "V"}
